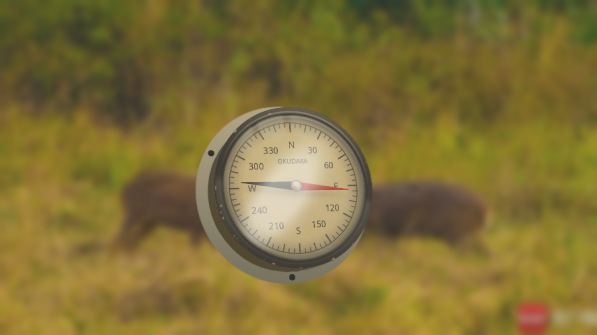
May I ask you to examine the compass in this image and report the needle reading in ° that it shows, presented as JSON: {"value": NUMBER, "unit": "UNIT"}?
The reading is {"value": 95, "unit": "°"}
